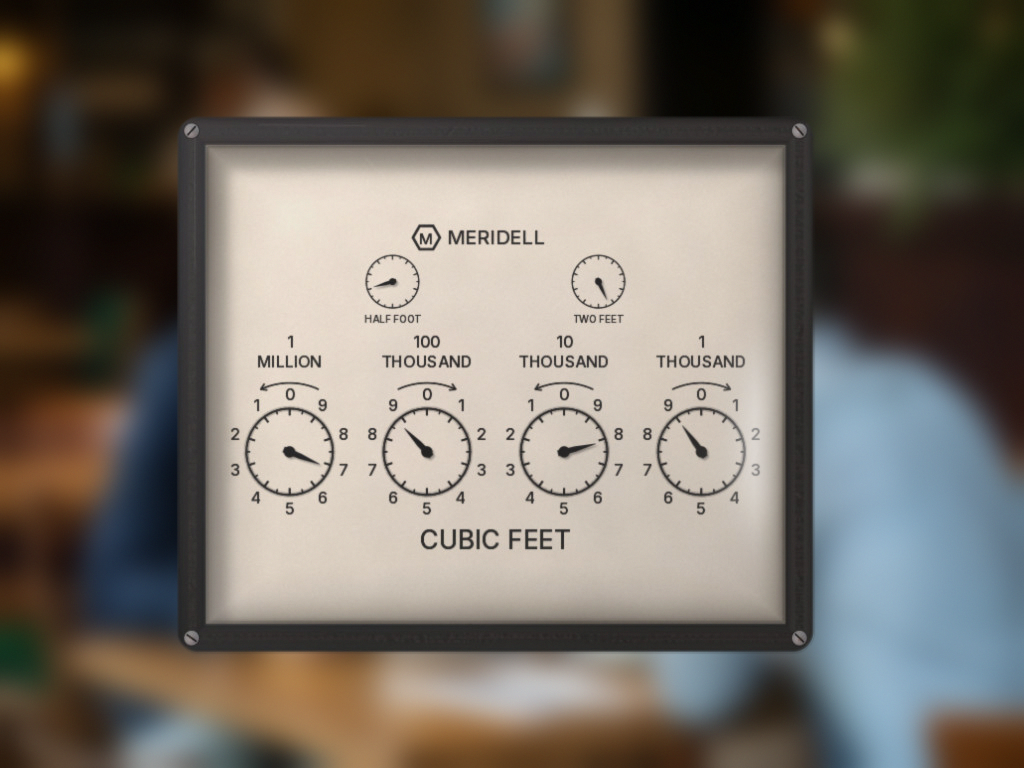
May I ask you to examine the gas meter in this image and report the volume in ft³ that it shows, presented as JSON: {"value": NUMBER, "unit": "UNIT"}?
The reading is {"value": 687900, "unit": "ft³"}
